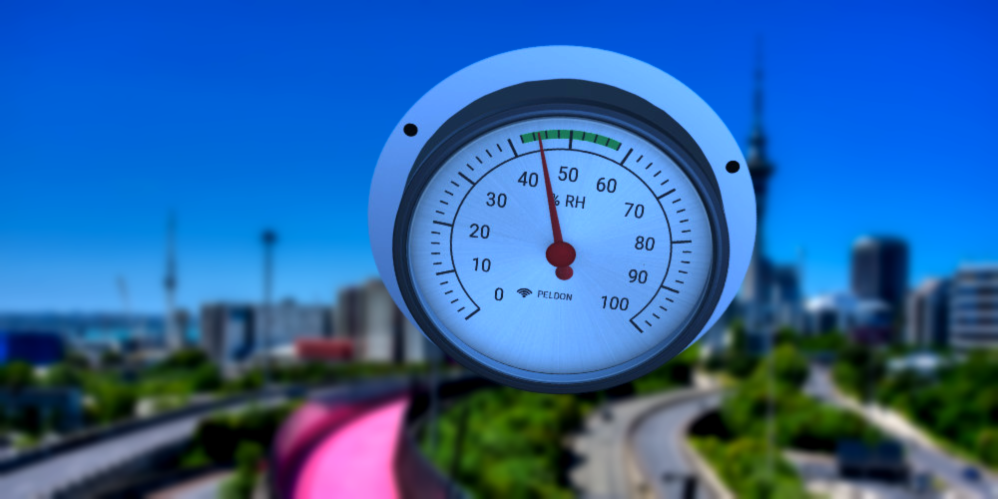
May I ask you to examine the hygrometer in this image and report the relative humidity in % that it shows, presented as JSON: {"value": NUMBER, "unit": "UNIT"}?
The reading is {"value": 45, "unit": "%"}
